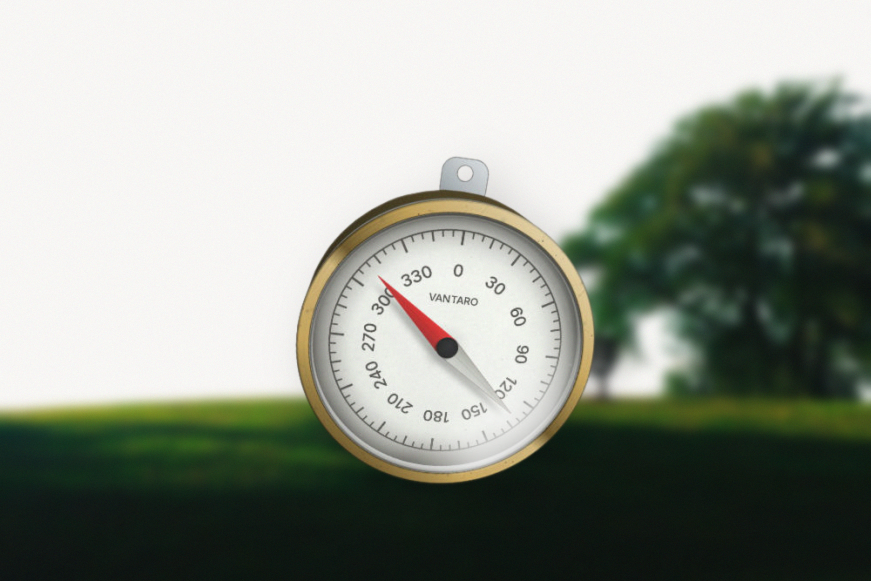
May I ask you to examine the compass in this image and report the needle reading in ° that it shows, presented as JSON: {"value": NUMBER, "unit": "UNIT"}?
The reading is {"value": 310, "unit": "°"}
